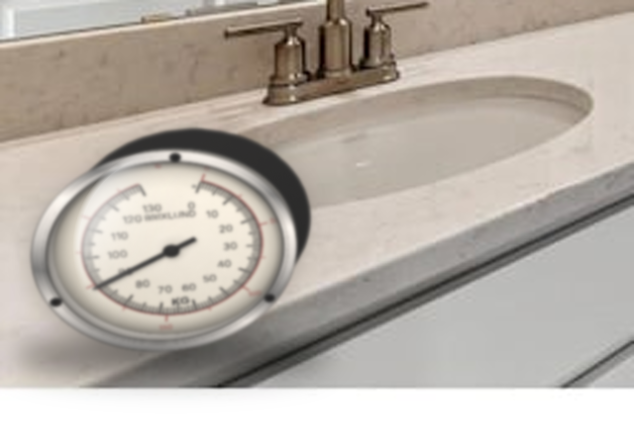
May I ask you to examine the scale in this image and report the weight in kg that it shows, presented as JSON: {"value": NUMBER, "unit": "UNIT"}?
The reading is {"value": 90, "unit": "kg"}
